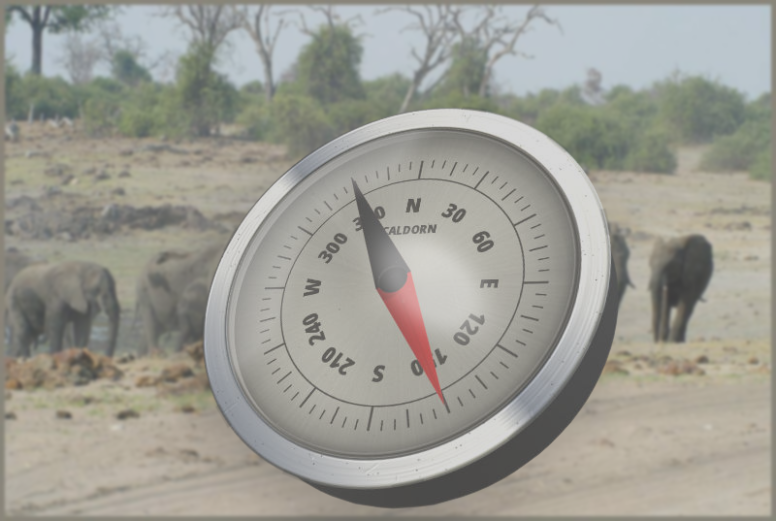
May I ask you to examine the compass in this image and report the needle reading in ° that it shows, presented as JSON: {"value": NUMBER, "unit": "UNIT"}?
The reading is {"value": 150, "unit": "°"}
